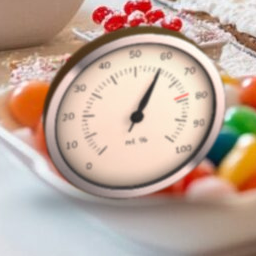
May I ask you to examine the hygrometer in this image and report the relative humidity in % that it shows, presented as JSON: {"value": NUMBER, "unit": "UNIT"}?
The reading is {"value": 60, "unit": "%"}
